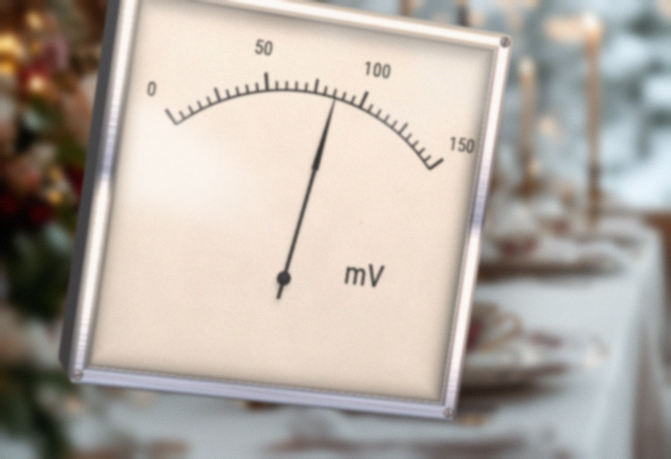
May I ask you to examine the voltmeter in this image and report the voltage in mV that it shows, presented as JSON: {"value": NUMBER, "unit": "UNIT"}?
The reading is {"value": 85, "unit": "mV"}
